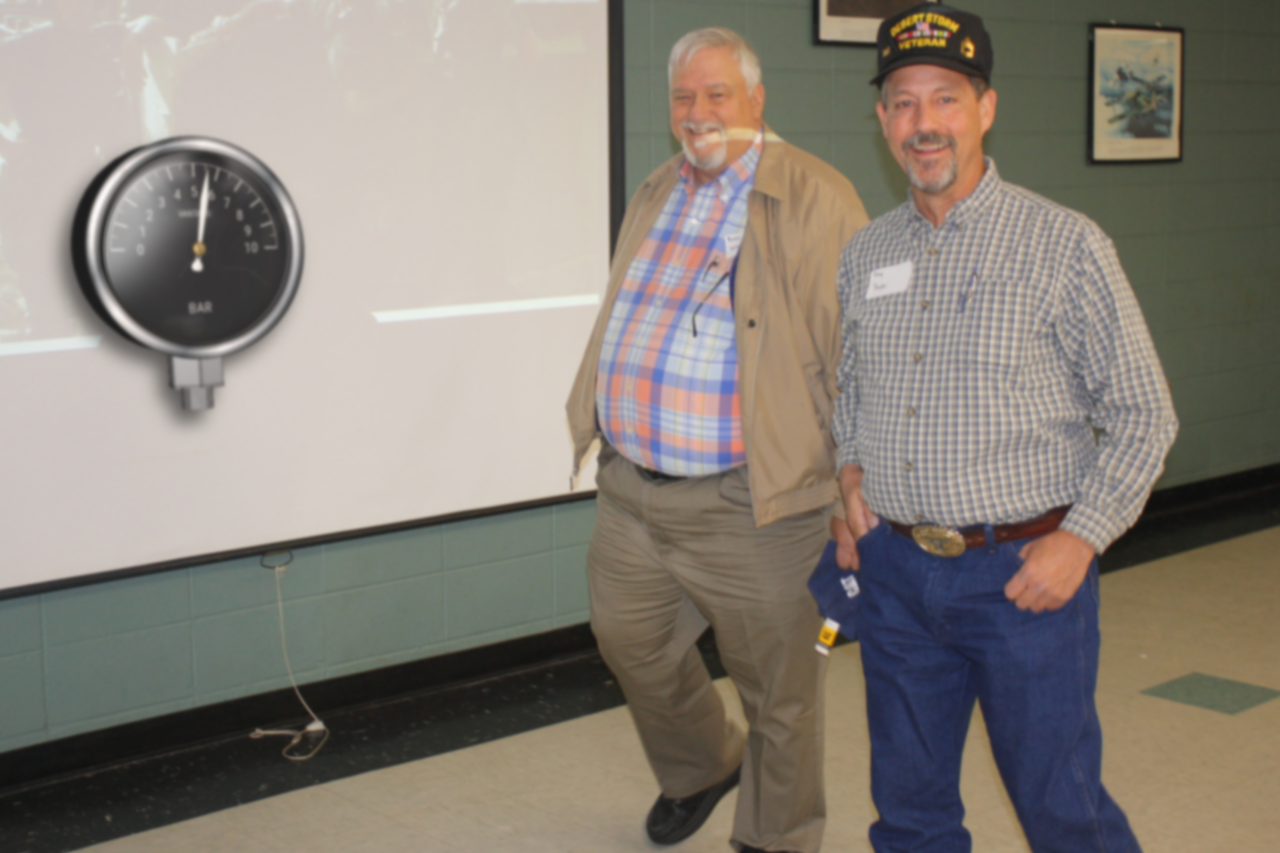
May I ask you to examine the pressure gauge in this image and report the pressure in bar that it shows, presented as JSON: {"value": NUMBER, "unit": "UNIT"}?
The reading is {"value": 5.5, "unit": "bar"}
